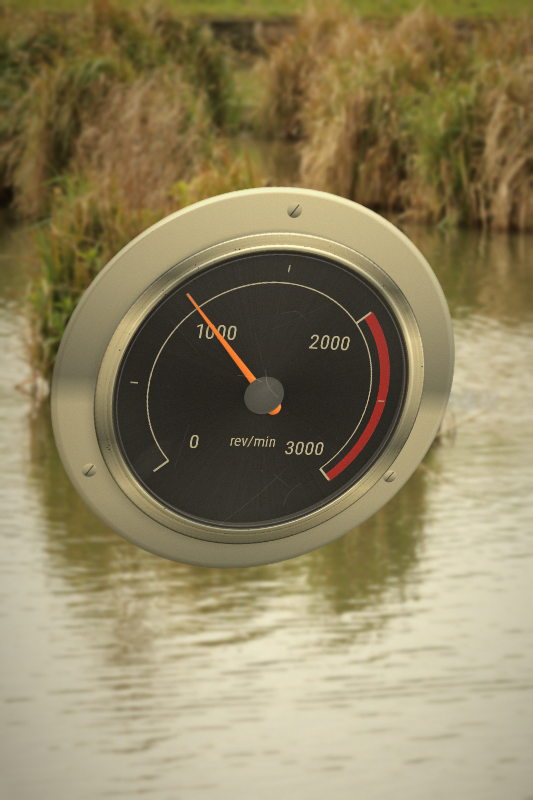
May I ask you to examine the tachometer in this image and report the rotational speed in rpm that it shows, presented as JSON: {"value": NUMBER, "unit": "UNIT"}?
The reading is {"value": 1000, "unit": "rpm"}
